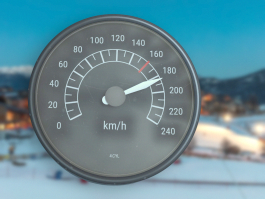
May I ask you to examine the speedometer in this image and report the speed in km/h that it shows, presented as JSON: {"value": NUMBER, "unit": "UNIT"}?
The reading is {"value": 185, "unit": "km/h"}
